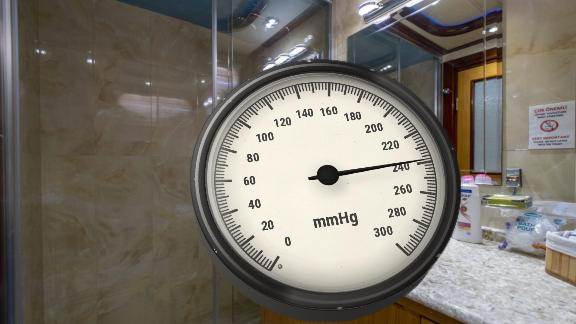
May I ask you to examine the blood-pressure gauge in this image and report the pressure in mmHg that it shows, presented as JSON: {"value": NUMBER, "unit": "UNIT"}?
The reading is {"value": 240, "unit": "mmHg"}
